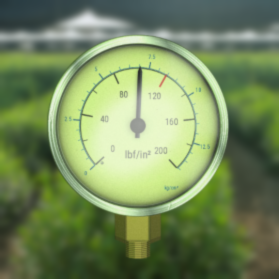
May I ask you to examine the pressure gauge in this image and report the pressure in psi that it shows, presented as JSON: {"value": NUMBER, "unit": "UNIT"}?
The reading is {"value": 100, "unit": "psi"}
